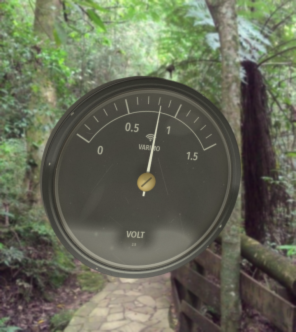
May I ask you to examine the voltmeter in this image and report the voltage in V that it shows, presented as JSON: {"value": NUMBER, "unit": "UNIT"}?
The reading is {"value": 0.8, "unit": "V"}
